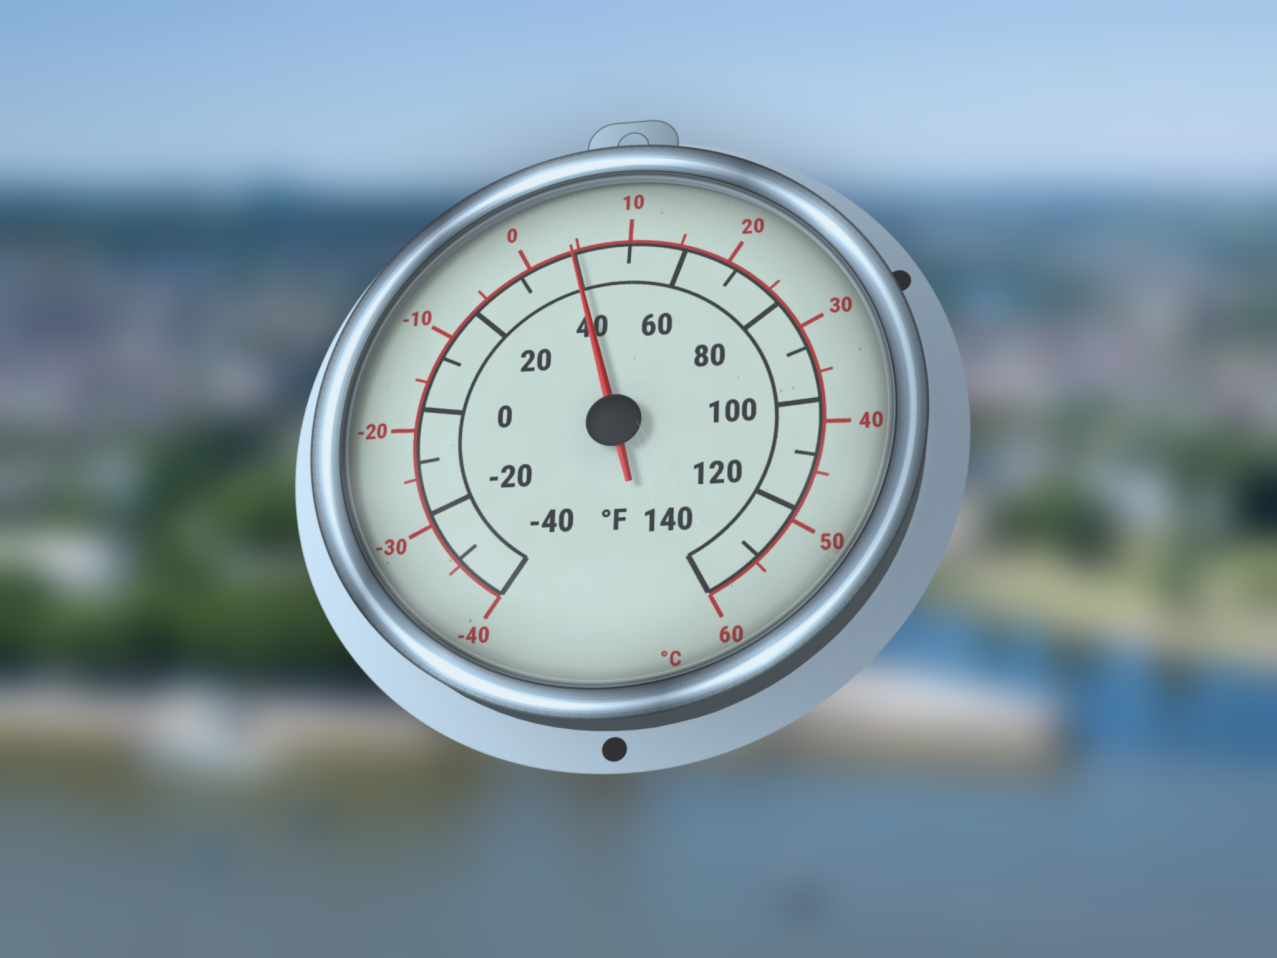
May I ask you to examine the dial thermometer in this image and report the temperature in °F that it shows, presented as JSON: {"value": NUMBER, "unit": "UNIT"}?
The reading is {"value": 40, "unit": "°F"}
